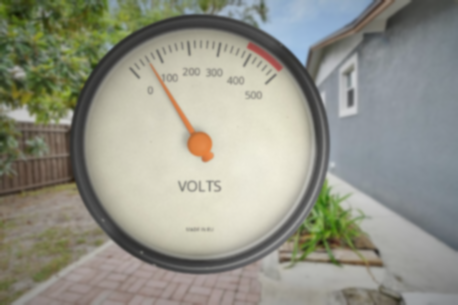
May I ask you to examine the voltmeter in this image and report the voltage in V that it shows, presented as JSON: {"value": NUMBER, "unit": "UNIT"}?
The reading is {"value": 60, "unit": "V"}
